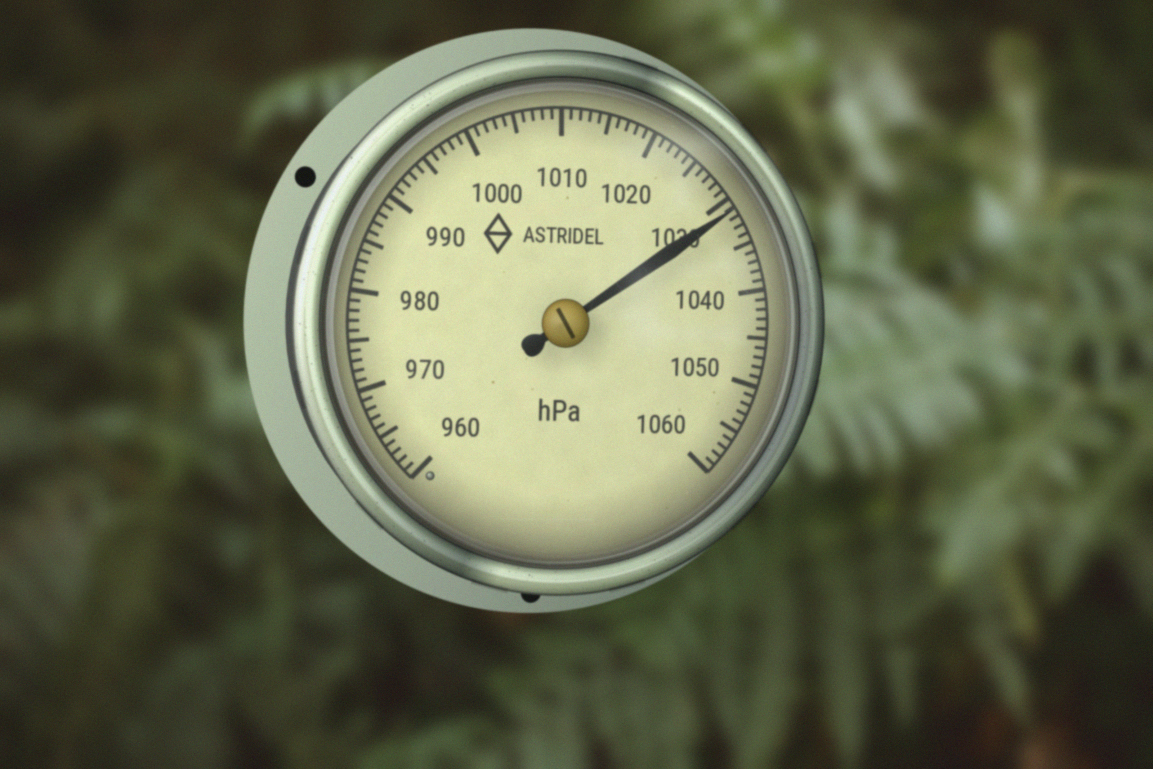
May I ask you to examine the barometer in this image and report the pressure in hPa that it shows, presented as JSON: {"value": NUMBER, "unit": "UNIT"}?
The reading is {"value": 1031, "unit": "hPa"}
